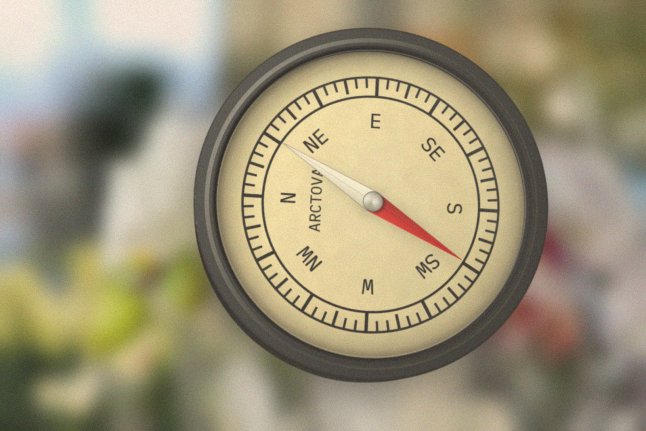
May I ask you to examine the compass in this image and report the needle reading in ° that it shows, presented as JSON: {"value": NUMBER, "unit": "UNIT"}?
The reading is {"value": 210, "unit": "°"}
